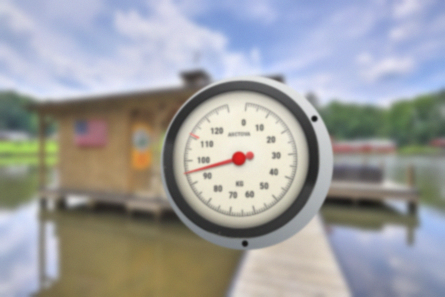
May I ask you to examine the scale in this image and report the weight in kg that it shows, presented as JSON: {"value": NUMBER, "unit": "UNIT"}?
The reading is {"value": 95, "unit": "kg"}
